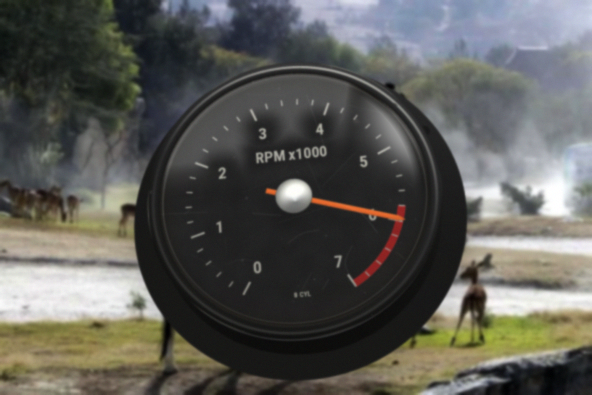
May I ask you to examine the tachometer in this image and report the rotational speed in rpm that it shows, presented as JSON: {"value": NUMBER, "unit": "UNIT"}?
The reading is {"value": 6000, "unit": "rpm"}
